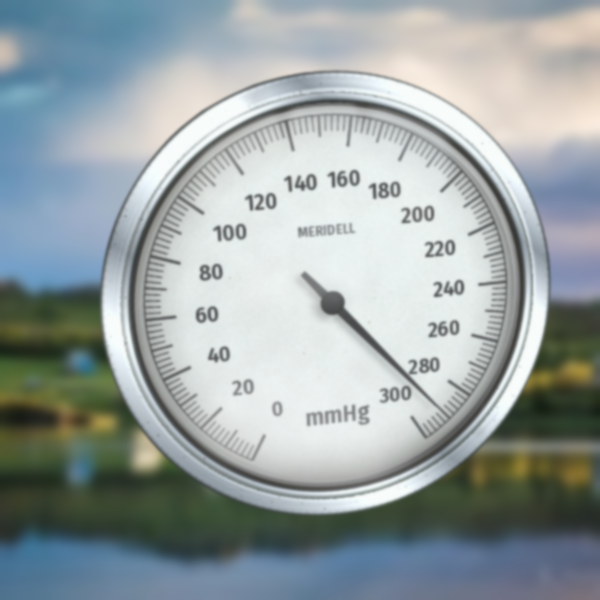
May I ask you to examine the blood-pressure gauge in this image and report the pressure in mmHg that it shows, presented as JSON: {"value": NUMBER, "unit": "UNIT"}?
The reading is {"value": 290, "unit": "mmHg"}
